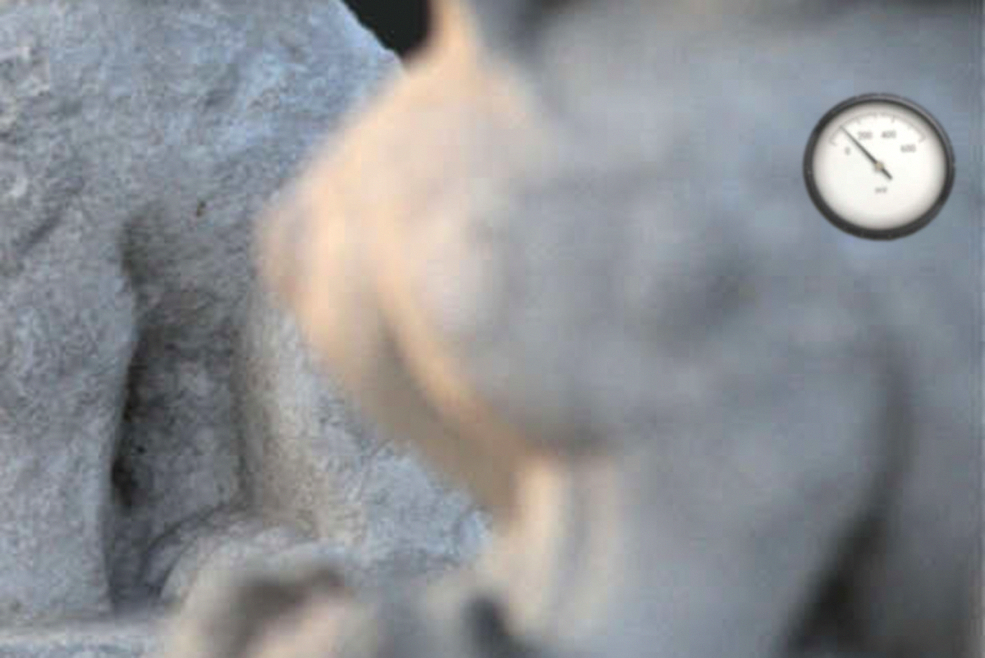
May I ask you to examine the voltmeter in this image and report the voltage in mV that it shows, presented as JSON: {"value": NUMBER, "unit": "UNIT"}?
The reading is {"value": 100, "unit": "mV"}
